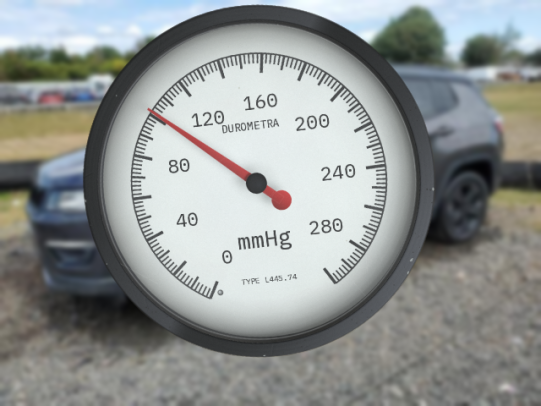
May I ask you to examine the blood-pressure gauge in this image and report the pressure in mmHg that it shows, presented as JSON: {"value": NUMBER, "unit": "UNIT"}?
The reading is {"value": 102, "unit": "mmHg"}
